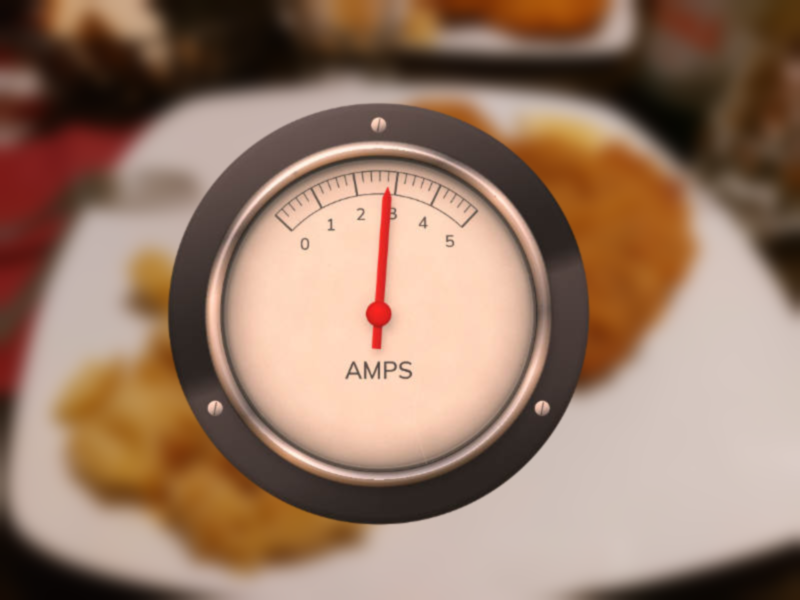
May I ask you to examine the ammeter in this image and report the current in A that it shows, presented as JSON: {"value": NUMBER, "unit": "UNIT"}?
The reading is {"value": 2.8, "unit": "A"}
